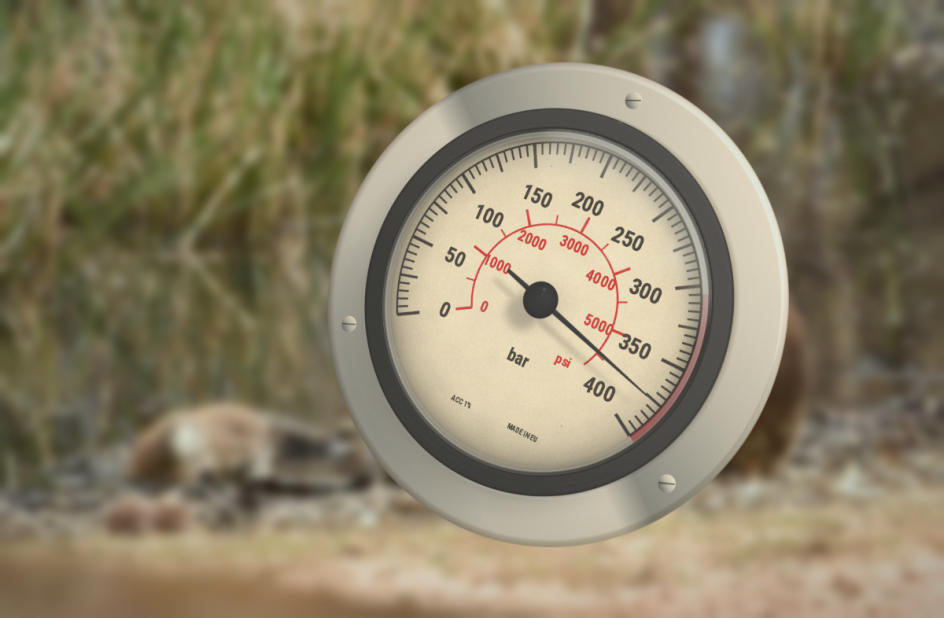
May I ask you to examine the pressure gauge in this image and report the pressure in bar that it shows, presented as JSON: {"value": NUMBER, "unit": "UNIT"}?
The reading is {"value": 375, "unit": "bar"}
